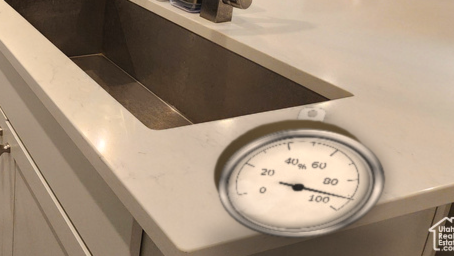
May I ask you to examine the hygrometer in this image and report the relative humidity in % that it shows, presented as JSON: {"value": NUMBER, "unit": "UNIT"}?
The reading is {"value": 90, "unit": "%"}
